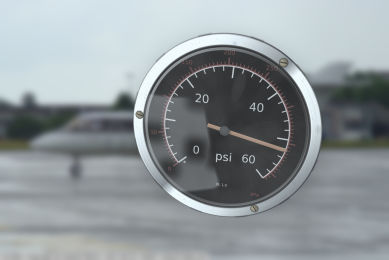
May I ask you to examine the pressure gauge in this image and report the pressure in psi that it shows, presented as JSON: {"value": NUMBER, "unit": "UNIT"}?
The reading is {"value": 52, "unit": "psi"}
